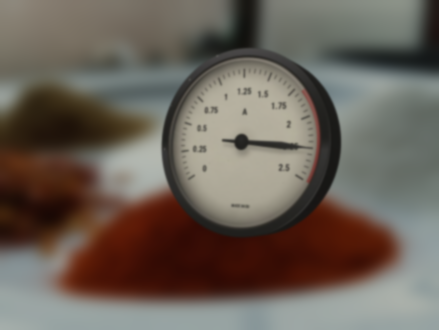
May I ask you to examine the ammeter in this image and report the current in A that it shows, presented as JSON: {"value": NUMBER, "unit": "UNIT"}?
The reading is {"value": 2.25, "unit": "A"}
